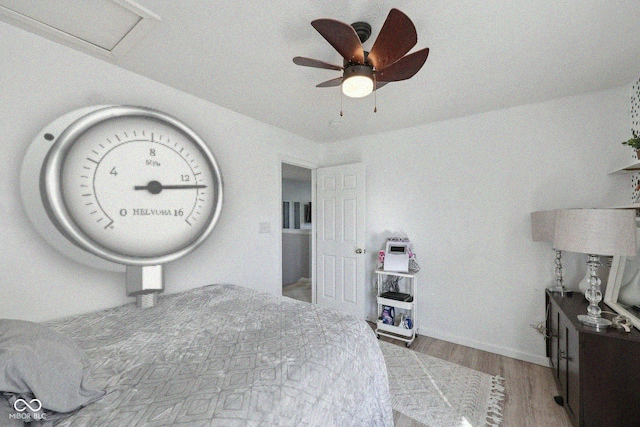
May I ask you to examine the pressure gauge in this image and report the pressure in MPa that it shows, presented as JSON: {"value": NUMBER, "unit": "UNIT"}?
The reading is {"value": 13, "unit": "MPa"}
